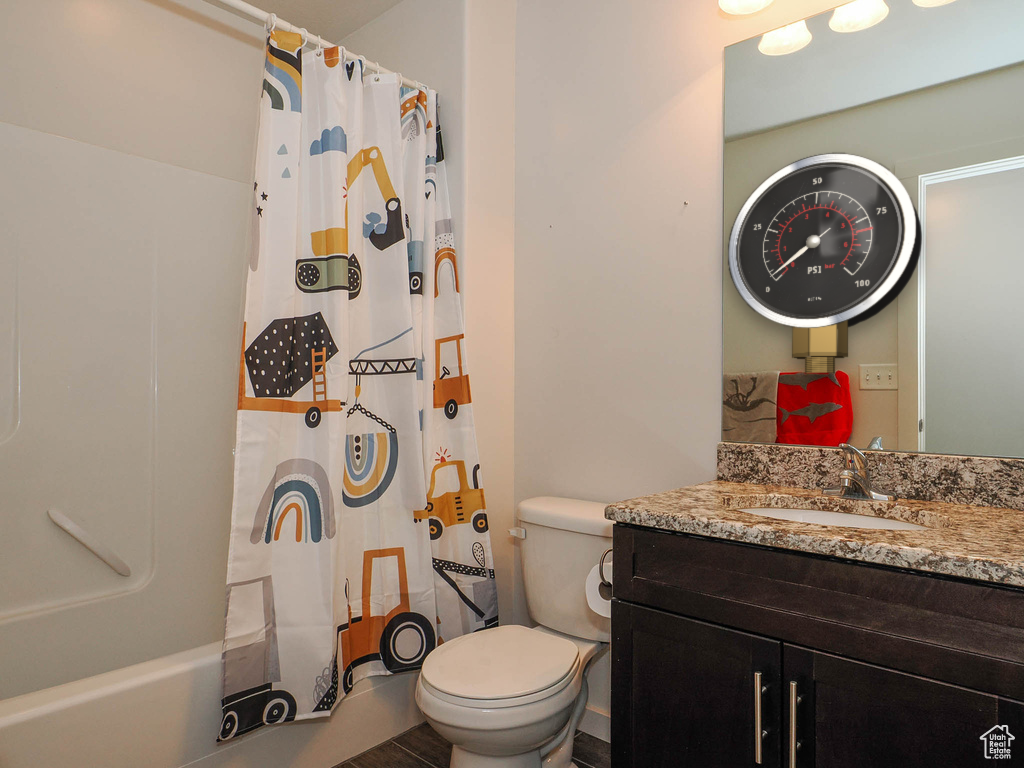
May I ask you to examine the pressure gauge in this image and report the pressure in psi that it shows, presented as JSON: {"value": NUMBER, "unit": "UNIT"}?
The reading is {"value": 2.5, "unit": "psi"}
